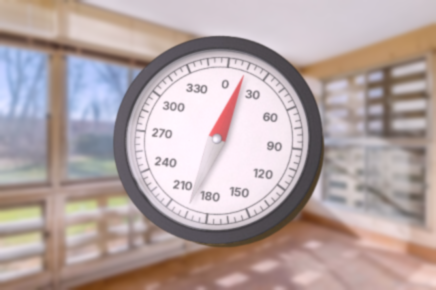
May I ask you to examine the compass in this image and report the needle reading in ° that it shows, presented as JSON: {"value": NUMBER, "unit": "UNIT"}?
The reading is {"value": 15, "unit": "°"}
